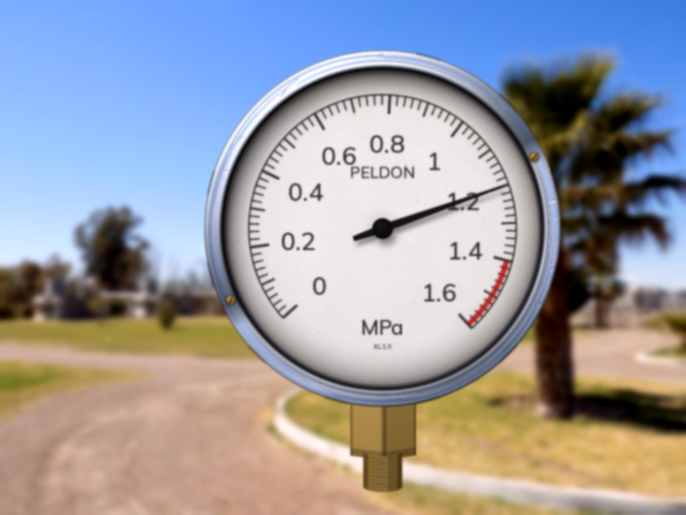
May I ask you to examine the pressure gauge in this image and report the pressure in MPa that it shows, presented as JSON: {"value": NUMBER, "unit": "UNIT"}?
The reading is {"value": 1.2, "unit": "MPa"}
